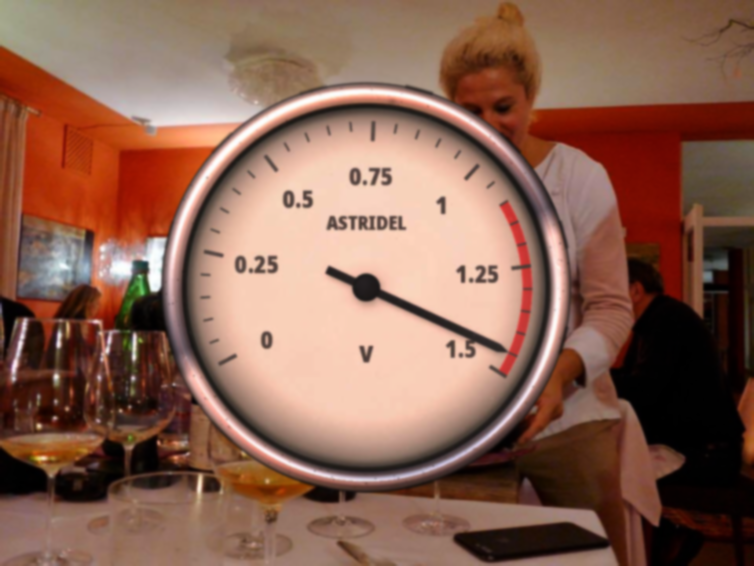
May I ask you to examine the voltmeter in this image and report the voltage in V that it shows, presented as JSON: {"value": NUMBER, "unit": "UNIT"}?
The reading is {"value": 1.45, "unit": "V"}
